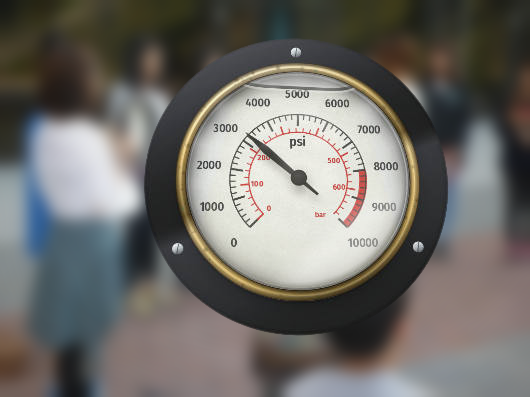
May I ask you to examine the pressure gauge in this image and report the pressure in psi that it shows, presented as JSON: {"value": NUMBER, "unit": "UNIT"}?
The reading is {"value": 3200, "unit": "psi"}
